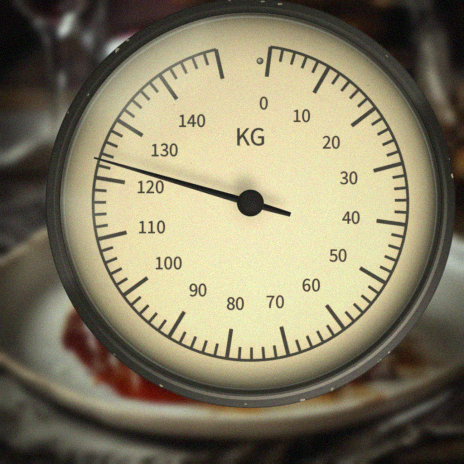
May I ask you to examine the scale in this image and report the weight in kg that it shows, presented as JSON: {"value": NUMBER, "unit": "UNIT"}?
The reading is {"value": 123, "unit": "kg"}
